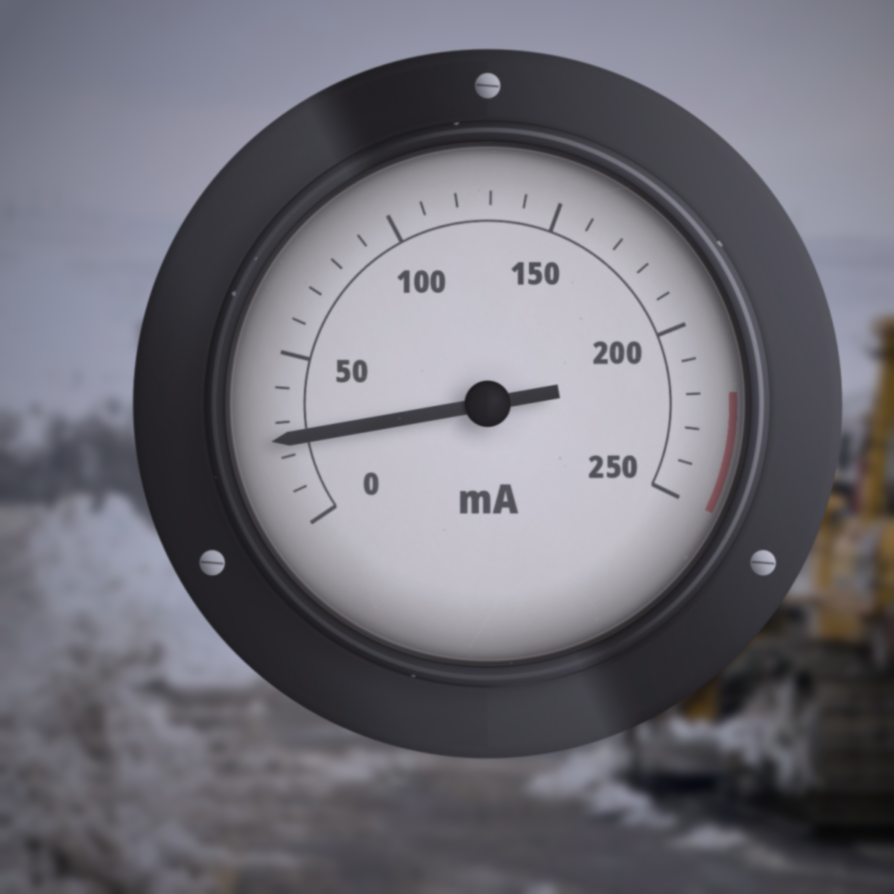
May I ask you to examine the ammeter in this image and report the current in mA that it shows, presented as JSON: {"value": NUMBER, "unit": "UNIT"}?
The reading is {"value": 25, "unit": "mA"}
